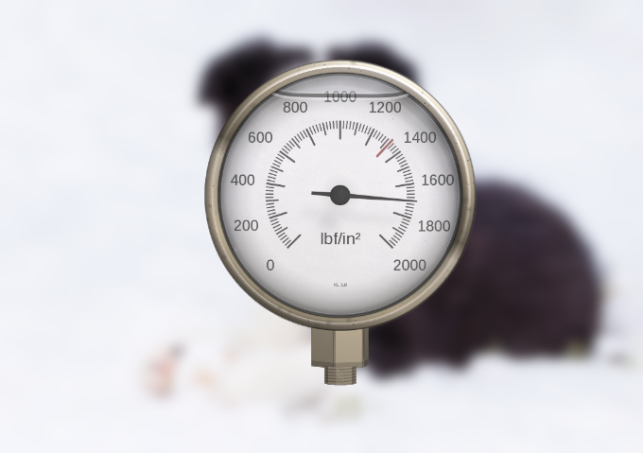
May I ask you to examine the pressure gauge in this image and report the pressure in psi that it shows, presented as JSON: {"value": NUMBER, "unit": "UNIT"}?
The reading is {"value": 1700, "unit": "psi"}
